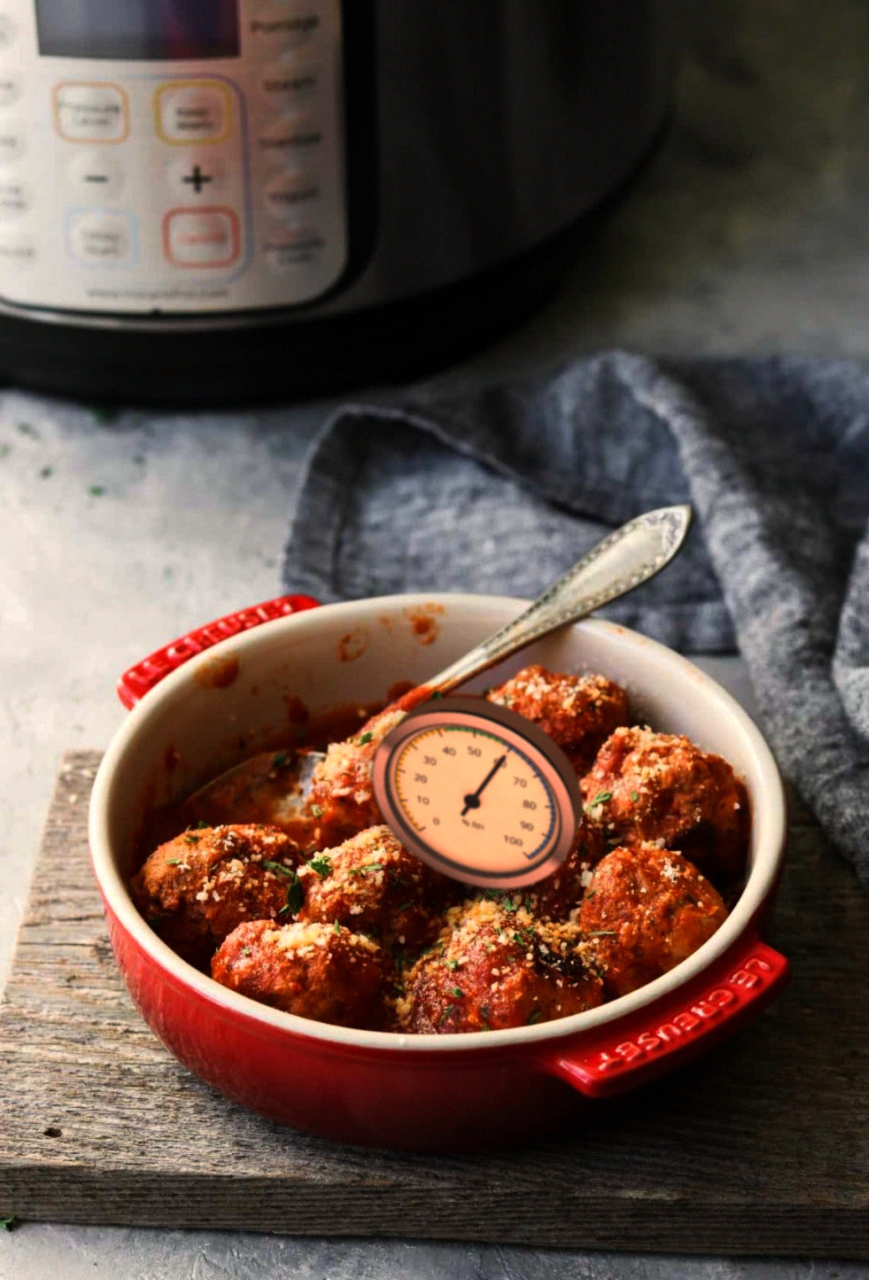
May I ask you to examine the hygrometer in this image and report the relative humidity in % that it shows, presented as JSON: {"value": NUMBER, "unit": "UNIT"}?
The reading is {"value": 60, "unit": "%"}
